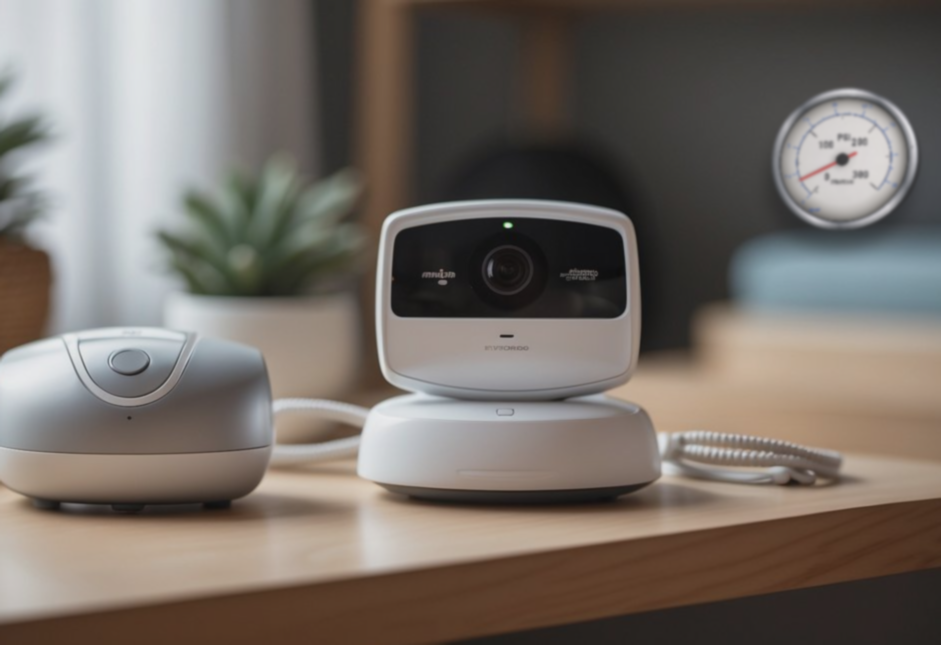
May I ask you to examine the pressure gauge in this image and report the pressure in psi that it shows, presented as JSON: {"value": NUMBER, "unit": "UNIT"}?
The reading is {"value": 25, "unit": "psi"}
